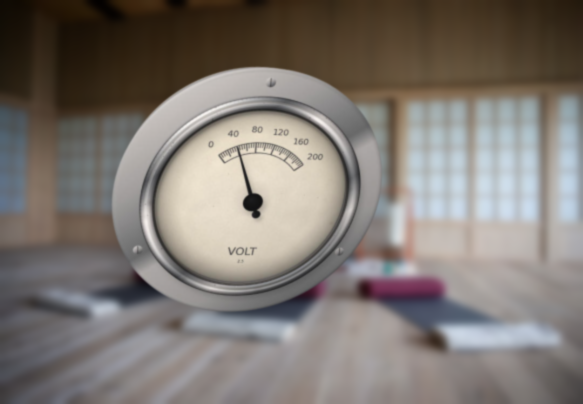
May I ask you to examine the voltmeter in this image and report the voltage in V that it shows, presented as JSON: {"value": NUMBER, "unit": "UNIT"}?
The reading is {"value": 40, "unit": "V"}
